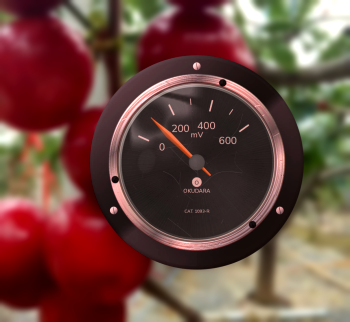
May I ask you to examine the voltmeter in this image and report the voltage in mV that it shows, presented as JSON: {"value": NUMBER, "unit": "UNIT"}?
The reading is {"value": 100, "unit": "mV"}
